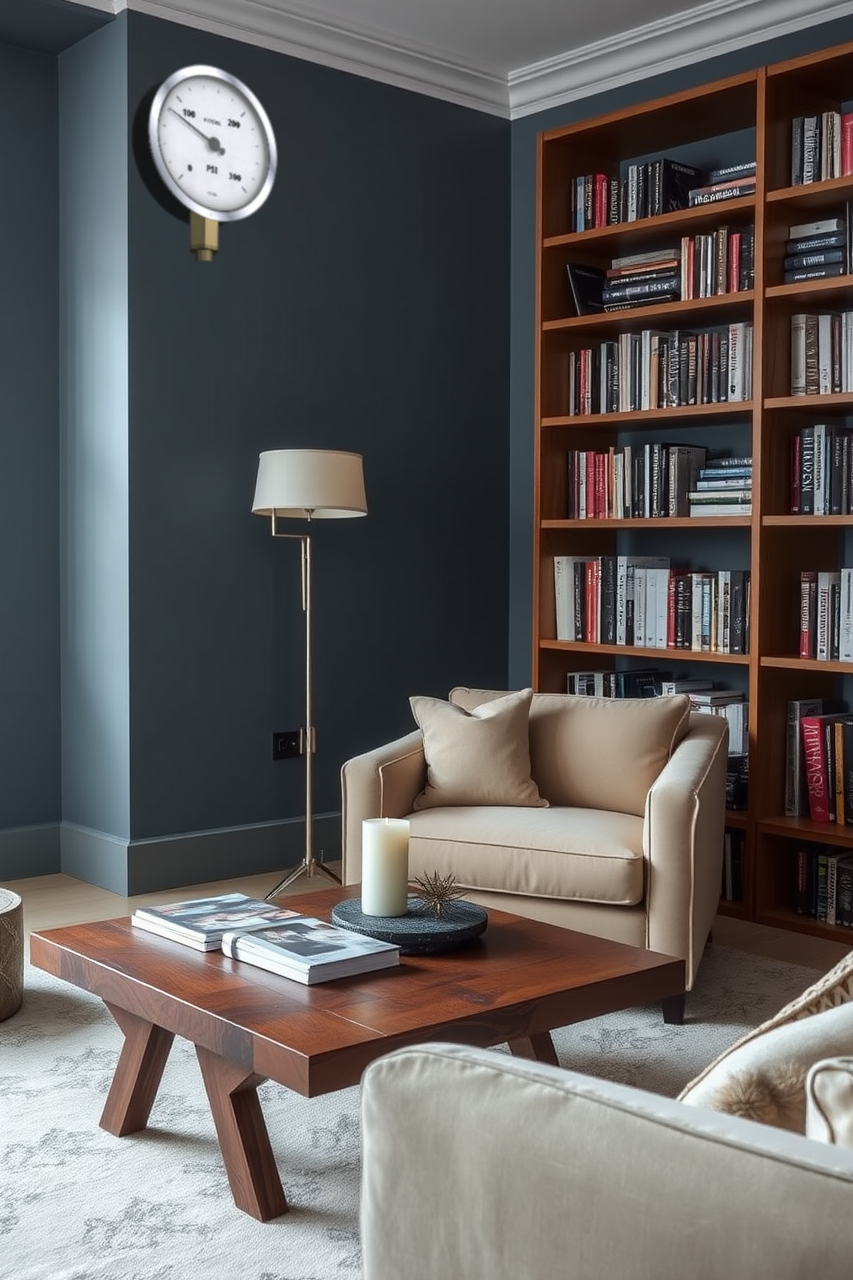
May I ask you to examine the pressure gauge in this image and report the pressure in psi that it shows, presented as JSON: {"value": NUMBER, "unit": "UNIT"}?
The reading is {"value": 80, "unit": "psi"}
